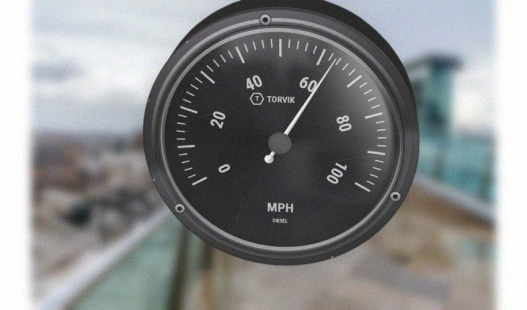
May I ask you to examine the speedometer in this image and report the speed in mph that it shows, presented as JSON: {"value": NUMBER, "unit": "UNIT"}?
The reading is {"value": 63, "unit": "mph"}
